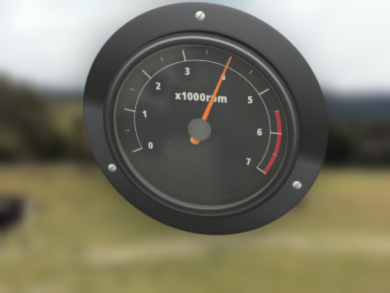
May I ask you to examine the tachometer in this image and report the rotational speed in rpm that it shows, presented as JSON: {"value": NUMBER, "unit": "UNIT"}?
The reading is {"value": 4000, "unit": "rpm"}
